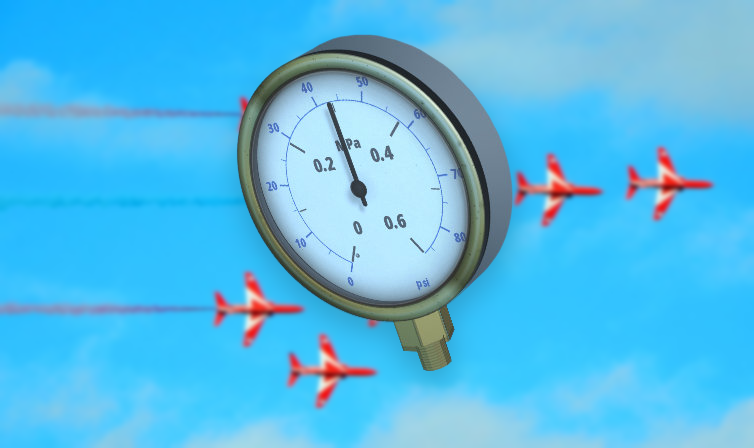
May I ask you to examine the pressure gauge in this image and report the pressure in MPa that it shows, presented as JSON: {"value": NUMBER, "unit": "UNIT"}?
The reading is {"value": 0.3, "unit": "MPa"}
